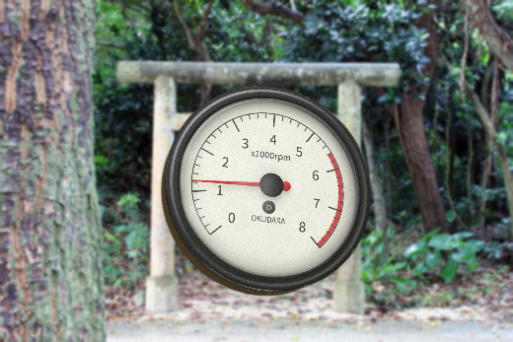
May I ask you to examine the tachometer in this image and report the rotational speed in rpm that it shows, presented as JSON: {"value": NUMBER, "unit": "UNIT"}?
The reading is {"value": 1200, "unit": "rpm"}
